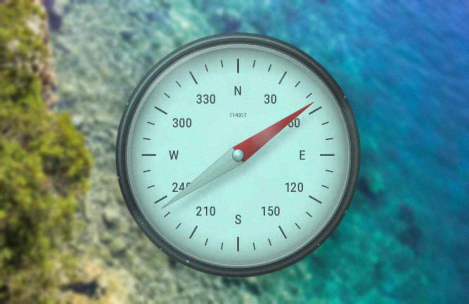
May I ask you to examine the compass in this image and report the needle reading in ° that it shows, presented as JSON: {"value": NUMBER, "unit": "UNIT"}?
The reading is {"value": 55, "unit": "°"}
